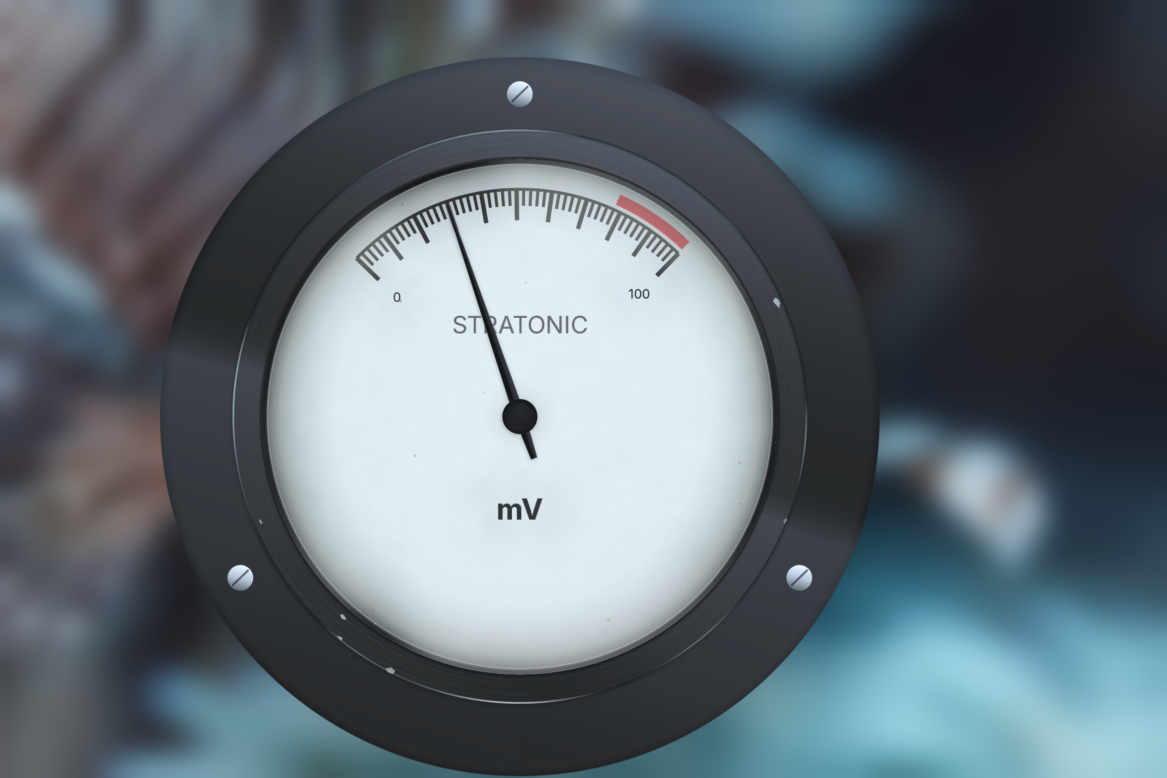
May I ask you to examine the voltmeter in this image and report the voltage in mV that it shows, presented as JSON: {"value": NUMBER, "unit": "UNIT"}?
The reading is {"value": 30, "unit": "mV"}
